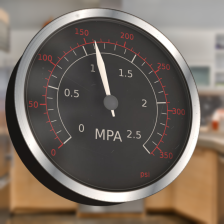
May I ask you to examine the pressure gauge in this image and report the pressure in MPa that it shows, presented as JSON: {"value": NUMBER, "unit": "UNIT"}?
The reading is {"value": 1.1, "unit": "MPa"}
